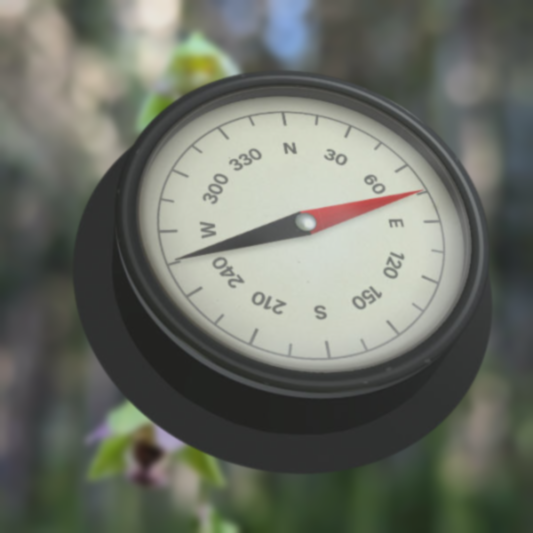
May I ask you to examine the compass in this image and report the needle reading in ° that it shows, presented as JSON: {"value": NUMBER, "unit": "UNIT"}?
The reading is {"value": 75, "unit": "°"}
